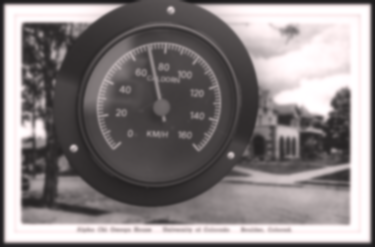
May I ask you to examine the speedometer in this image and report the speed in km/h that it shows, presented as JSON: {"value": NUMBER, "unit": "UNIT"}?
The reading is {"value": 70, "unit": "km/h"}
